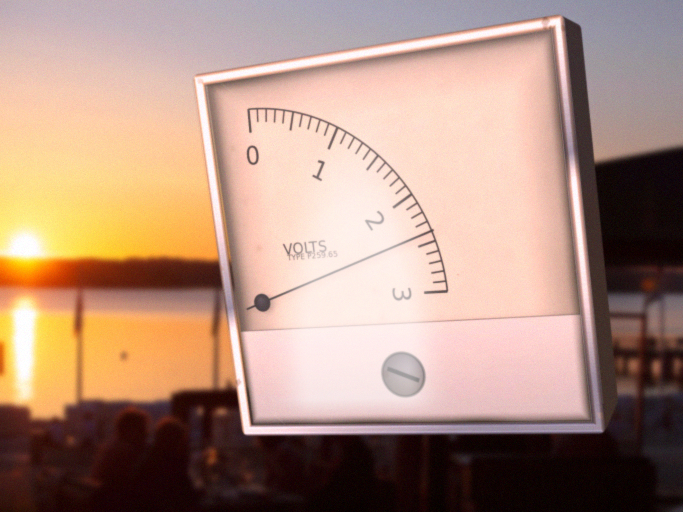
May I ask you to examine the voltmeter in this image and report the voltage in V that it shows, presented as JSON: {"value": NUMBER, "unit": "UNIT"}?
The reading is {"value": 2.4, "unit": "V"}
